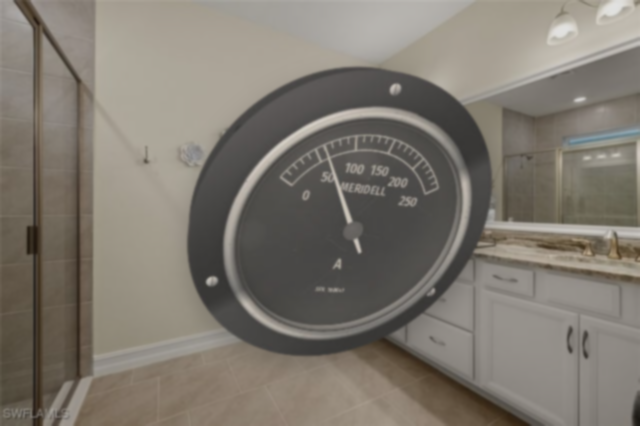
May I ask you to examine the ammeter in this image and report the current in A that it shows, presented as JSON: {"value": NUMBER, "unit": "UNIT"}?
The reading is {"value": 60, "unit": "A"}
